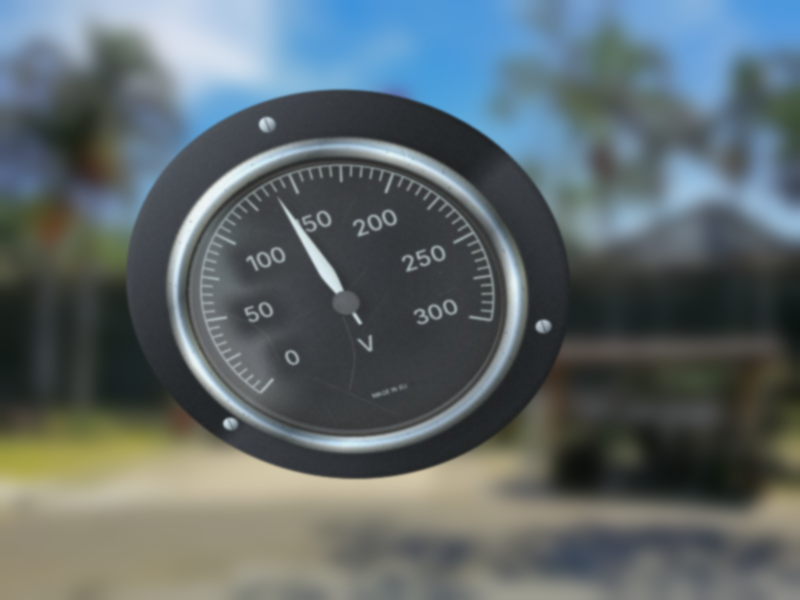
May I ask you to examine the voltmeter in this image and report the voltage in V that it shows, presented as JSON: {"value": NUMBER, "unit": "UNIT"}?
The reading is {"value": 140, "unit": "V"}
